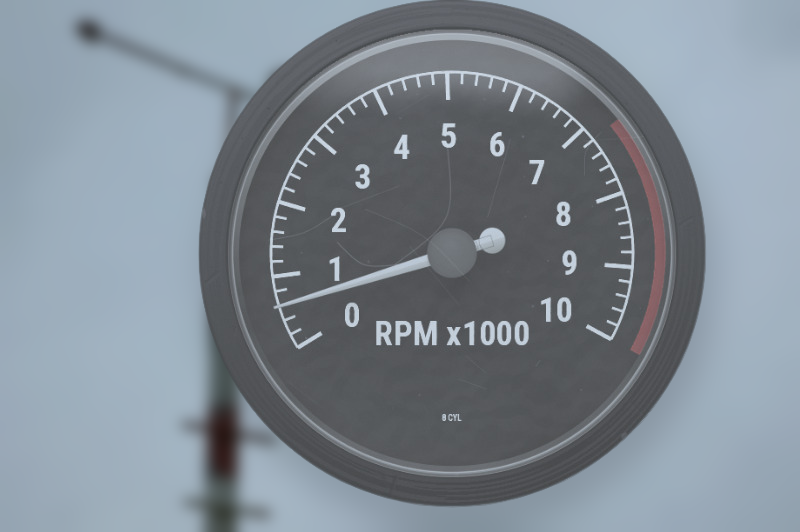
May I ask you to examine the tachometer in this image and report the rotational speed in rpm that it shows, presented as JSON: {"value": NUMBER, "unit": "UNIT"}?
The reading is {"value": 600, "unit": "rpm"}
